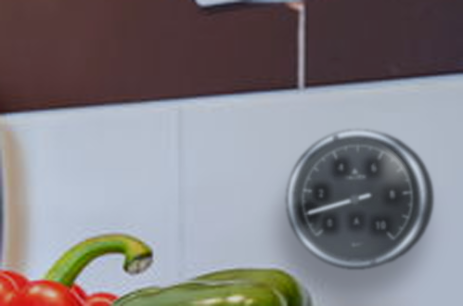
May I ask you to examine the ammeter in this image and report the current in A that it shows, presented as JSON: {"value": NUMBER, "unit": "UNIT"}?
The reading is {"value": 1, "unit": "A"}
